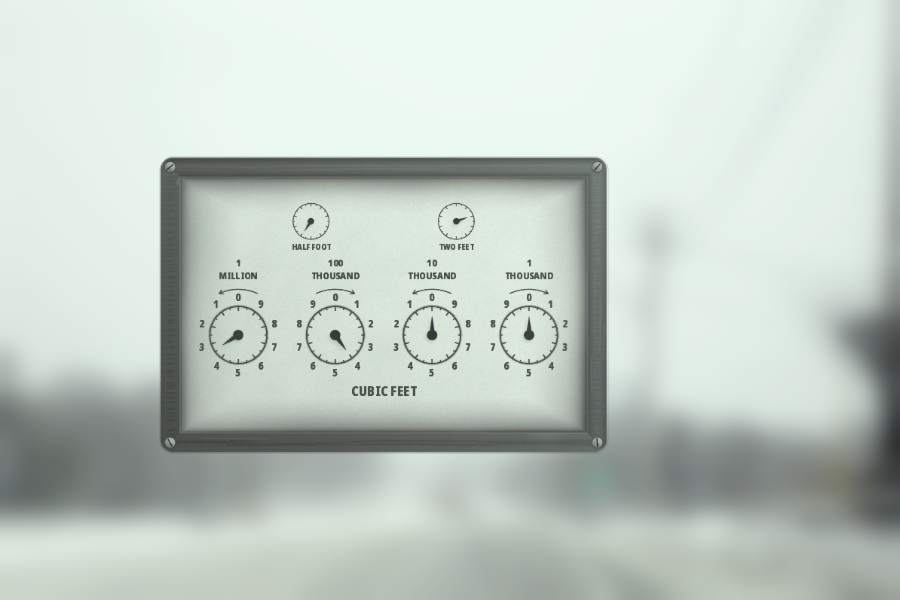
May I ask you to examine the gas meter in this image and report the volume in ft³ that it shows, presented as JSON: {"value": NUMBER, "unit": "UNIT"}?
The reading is {"value": 340000, "unit": "ft³"}
